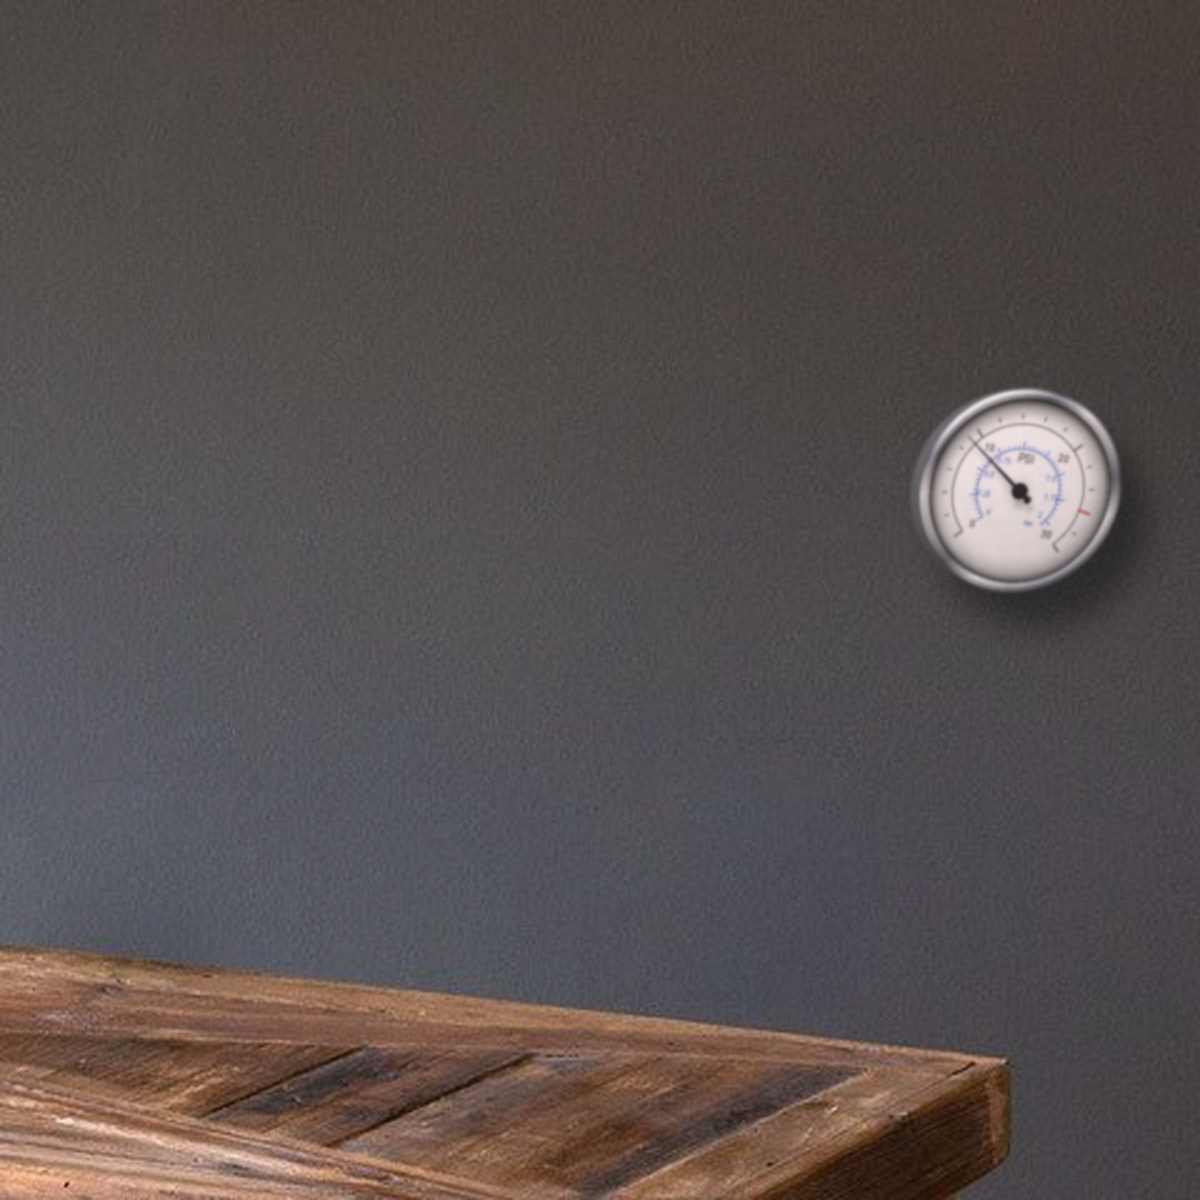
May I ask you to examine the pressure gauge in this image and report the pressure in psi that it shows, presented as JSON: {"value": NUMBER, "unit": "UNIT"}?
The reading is {"value": 9, "unit": "psi"}
